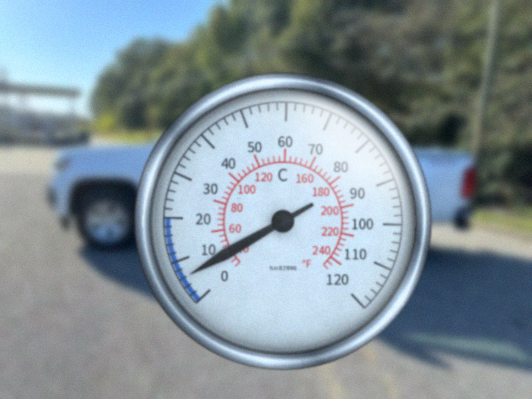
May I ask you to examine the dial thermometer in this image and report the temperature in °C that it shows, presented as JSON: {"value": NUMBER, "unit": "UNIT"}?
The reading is {"value": 6, "unit": "°C"}
